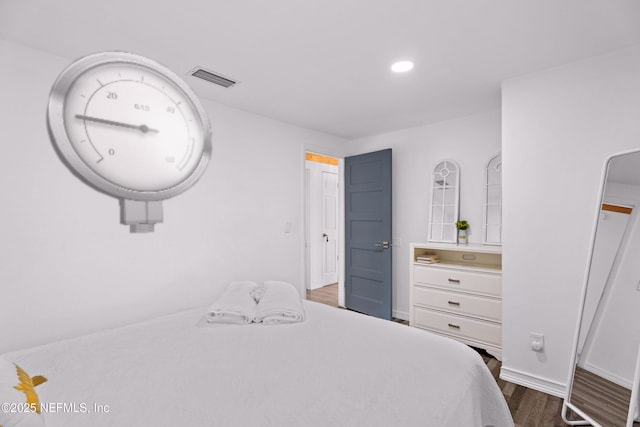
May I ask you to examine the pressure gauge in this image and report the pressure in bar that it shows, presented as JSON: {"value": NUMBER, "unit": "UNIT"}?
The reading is {"value": 10, "unit": "bar"}
